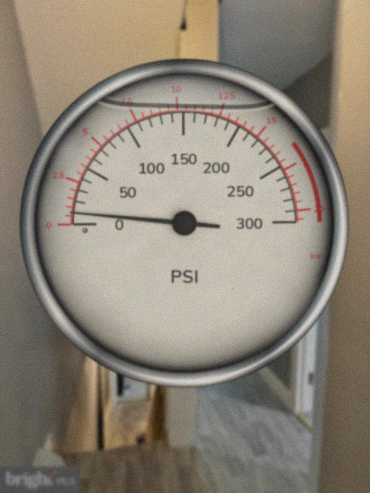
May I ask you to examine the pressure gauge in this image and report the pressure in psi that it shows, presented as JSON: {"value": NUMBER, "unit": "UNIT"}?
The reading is {"value": 10, "unit": "psi"}
